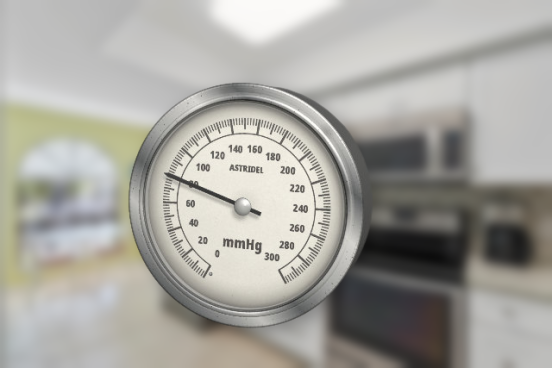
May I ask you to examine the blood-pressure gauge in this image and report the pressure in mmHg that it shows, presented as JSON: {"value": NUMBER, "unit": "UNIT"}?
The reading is {"value": 80, "unit": "mmHg"}
